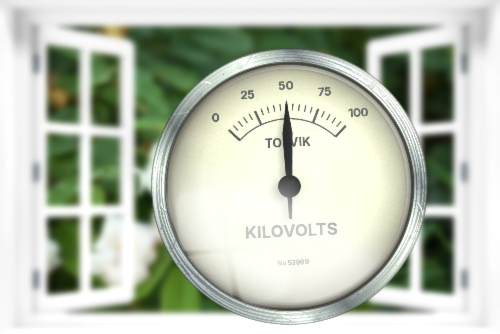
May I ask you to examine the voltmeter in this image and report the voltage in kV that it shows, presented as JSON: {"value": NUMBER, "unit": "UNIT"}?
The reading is {"value": 50, "unit": "kV"}
